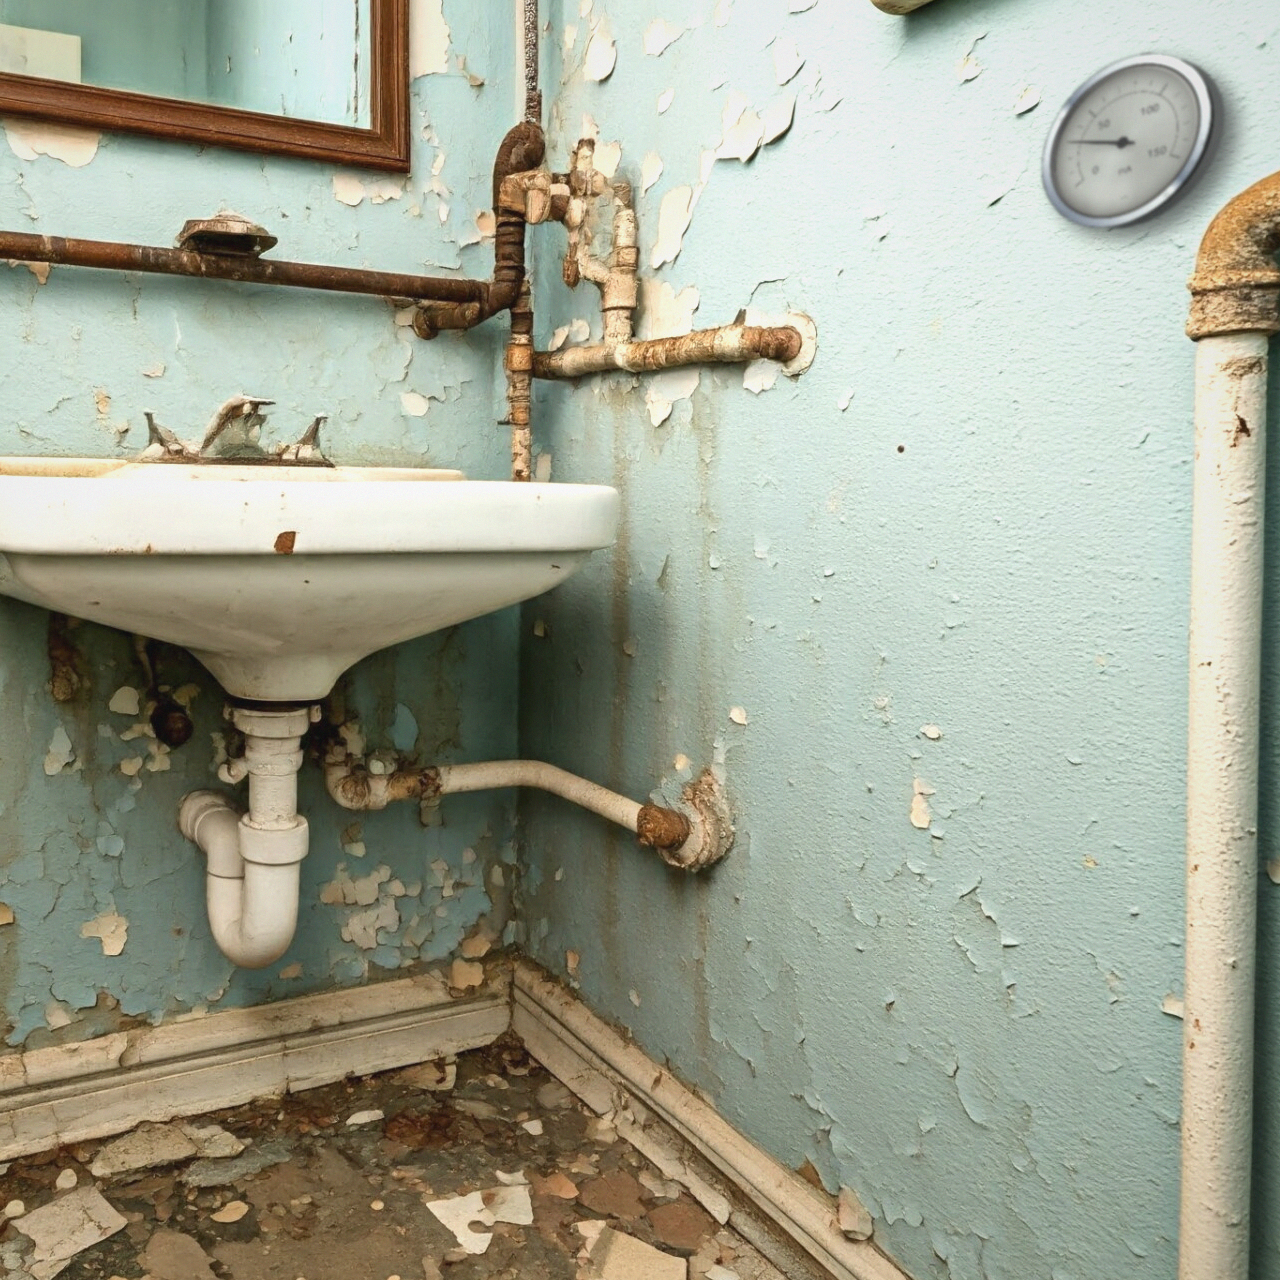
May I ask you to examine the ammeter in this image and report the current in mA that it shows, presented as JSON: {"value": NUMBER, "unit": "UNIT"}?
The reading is {"value": 30, "unit": "mA"}
